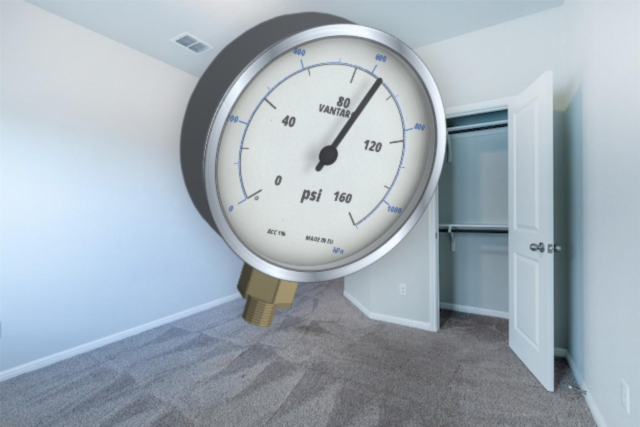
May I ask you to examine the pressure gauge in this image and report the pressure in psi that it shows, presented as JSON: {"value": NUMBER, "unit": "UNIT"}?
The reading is {"value": 90, "unit": "psi"}
